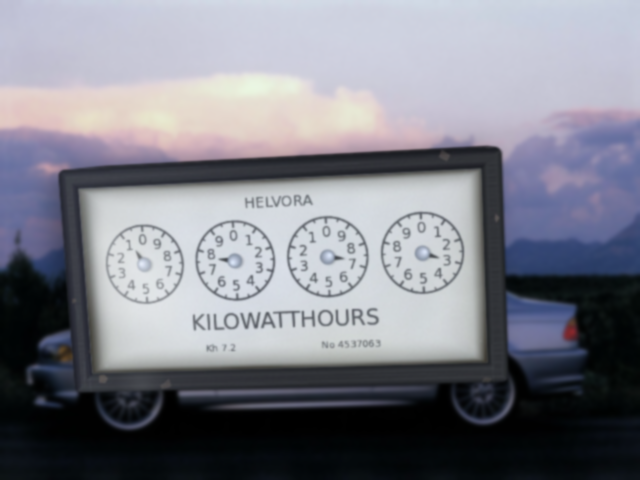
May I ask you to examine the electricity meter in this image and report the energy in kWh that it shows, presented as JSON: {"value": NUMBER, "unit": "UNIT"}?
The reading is {"value": 773, "unit": "kWh"}
